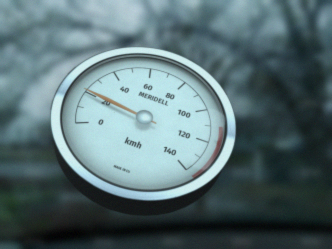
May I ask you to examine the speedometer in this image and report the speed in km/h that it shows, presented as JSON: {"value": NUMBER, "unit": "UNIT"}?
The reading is {"value": 20, "unit": "km/h"}
